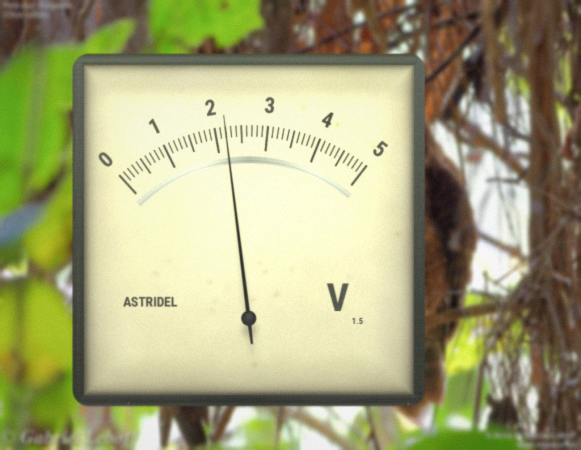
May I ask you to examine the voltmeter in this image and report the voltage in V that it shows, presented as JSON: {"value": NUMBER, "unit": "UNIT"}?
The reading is {"value": 2.2, "unit": "V"}
